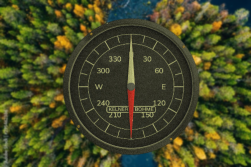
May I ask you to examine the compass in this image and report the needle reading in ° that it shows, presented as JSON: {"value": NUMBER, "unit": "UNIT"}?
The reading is {"value": 180, "unit": "°"}
